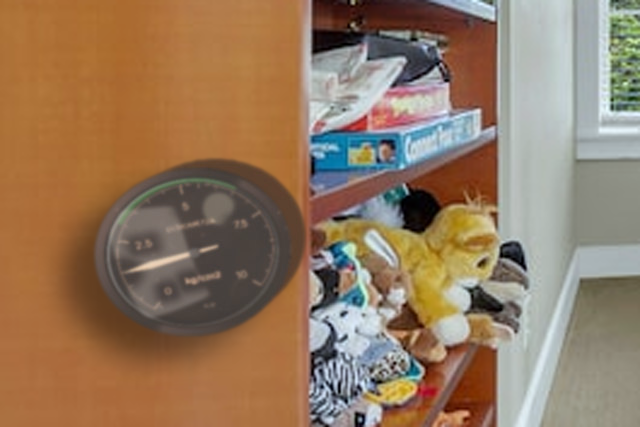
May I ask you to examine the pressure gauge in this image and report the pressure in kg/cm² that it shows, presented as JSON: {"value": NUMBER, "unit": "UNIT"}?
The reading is {"value": 1.5, "unit": "kg/cm²"}
